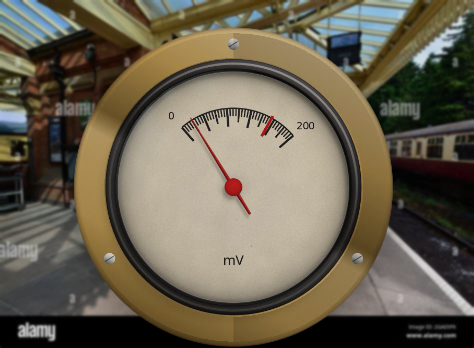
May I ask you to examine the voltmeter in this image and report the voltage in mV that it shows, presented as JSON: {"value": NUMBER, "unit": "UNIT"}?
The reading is {"value": 20, "unit": "mV"}
